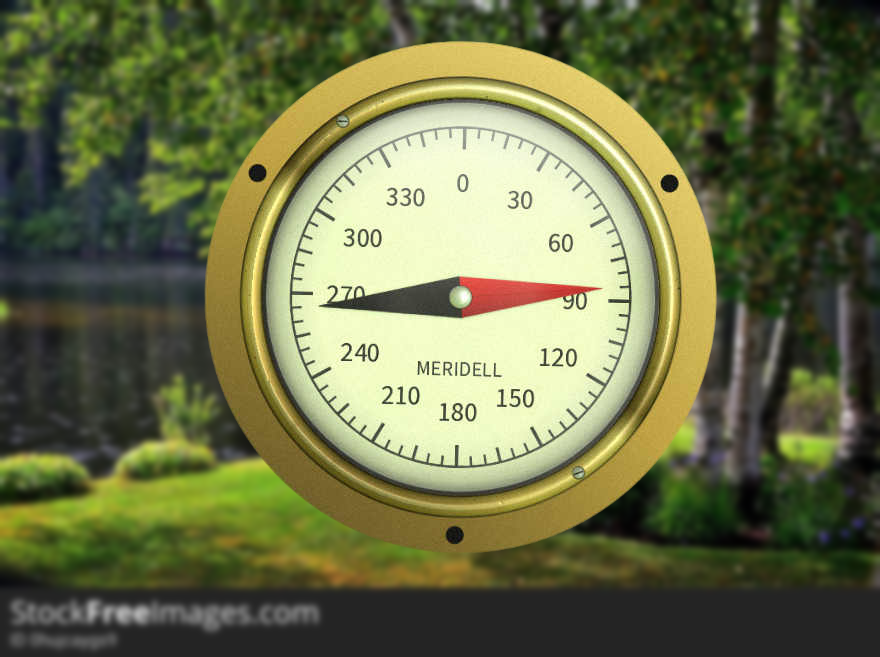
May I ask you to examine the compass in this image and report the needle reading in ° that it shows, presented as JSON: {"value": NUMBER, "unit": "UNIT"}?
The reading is {"value": 85, "unit": "°"}
